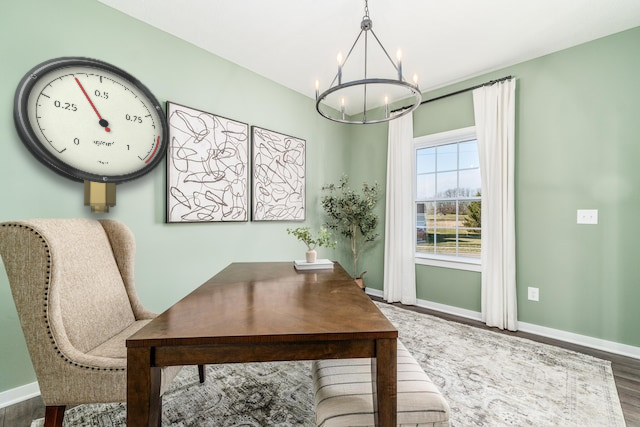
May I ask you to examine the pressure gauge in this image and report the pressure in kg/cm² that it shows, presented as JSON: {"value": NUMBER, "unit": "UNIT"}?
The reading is {"value": 0.4, "unit": "kg/cm²"}
